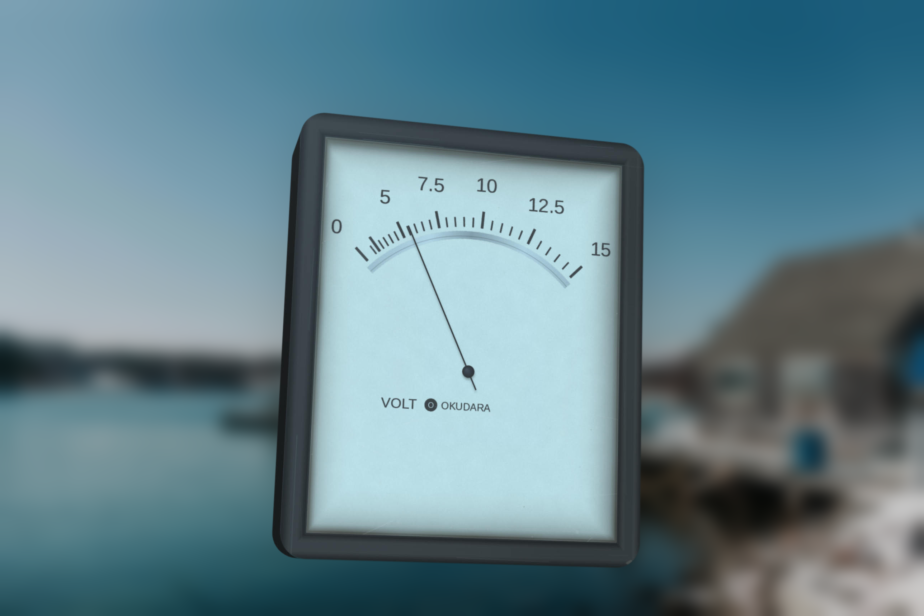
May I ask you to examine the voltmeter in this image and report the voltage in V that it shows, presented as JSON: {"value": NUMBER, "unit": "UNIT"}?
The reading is {"value": 5.5, "unit": "V"}
